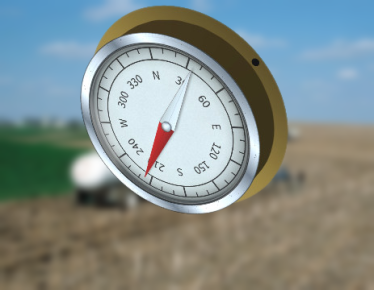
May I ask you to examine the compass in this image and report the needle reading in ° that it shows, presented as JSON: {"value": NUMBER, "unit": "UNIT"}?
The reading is {"value": 215, "unit": "°"}
